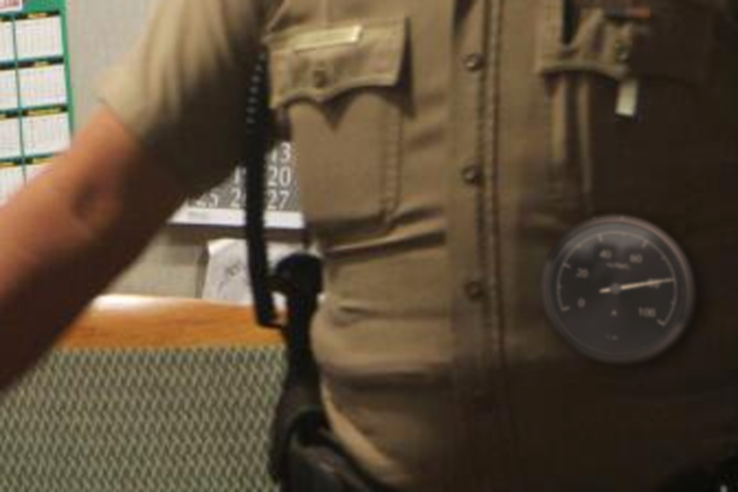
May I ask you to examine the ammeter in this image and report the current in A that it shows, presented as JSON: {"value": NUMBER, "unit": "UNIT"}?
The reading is {"value": 80, "unit": "A"}
